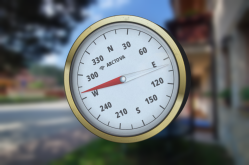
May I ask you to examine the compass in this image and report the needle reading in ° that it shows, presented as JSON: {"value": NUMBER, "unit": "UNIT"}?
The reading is {"value": 277.5, "unit": "°"}
